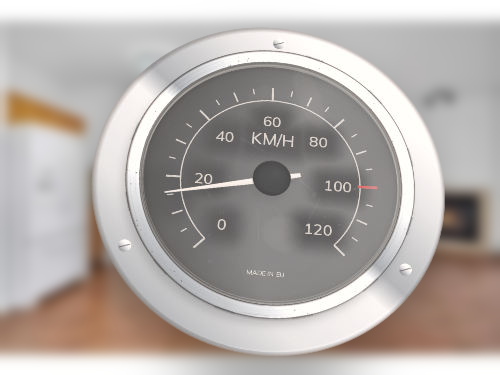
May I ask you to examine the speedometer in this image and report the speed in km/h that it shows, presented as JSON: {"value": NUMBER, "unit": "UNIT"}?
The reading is {"value": 15, "unit": "km/h"}
